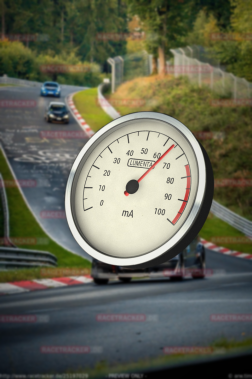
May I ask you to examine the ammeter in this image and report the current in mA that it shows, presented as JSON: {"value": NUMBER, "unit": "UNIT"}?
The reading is {"value": 65, "unit": "mA"}
